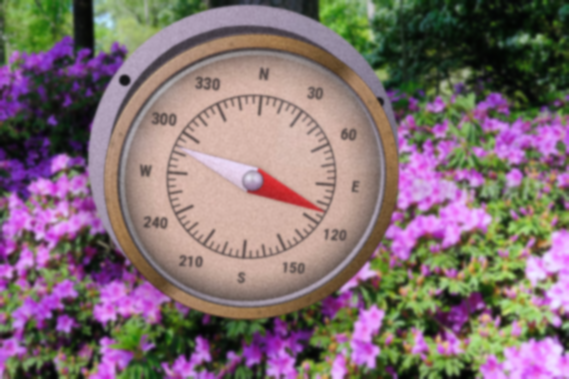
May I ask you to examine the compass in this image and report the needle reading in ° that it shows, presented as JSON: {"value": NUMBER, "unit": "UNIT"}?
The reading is {"value": 110, "unit": "°"}
